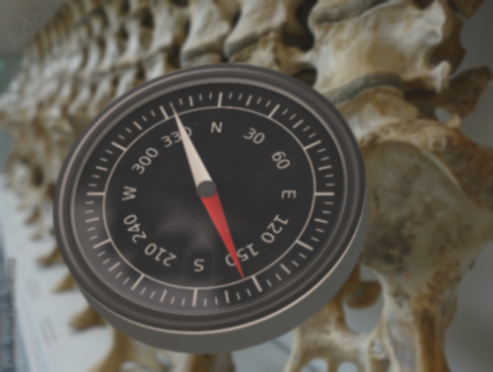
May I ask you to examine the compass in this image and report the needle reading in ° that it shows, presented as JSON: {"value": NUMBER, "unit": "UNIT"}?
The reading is {"value": 155, "unit": "°"}
